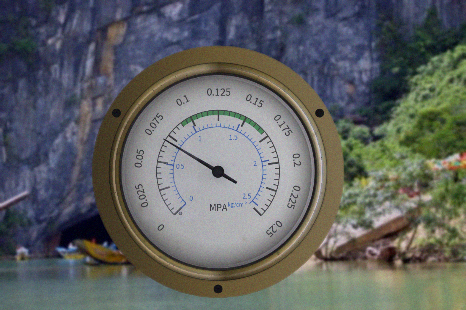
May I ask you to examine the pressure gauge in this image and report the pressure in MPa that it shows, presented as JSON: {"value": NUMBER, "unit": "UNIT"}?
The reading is {"value": 0.07, "unit": "MPa"}
